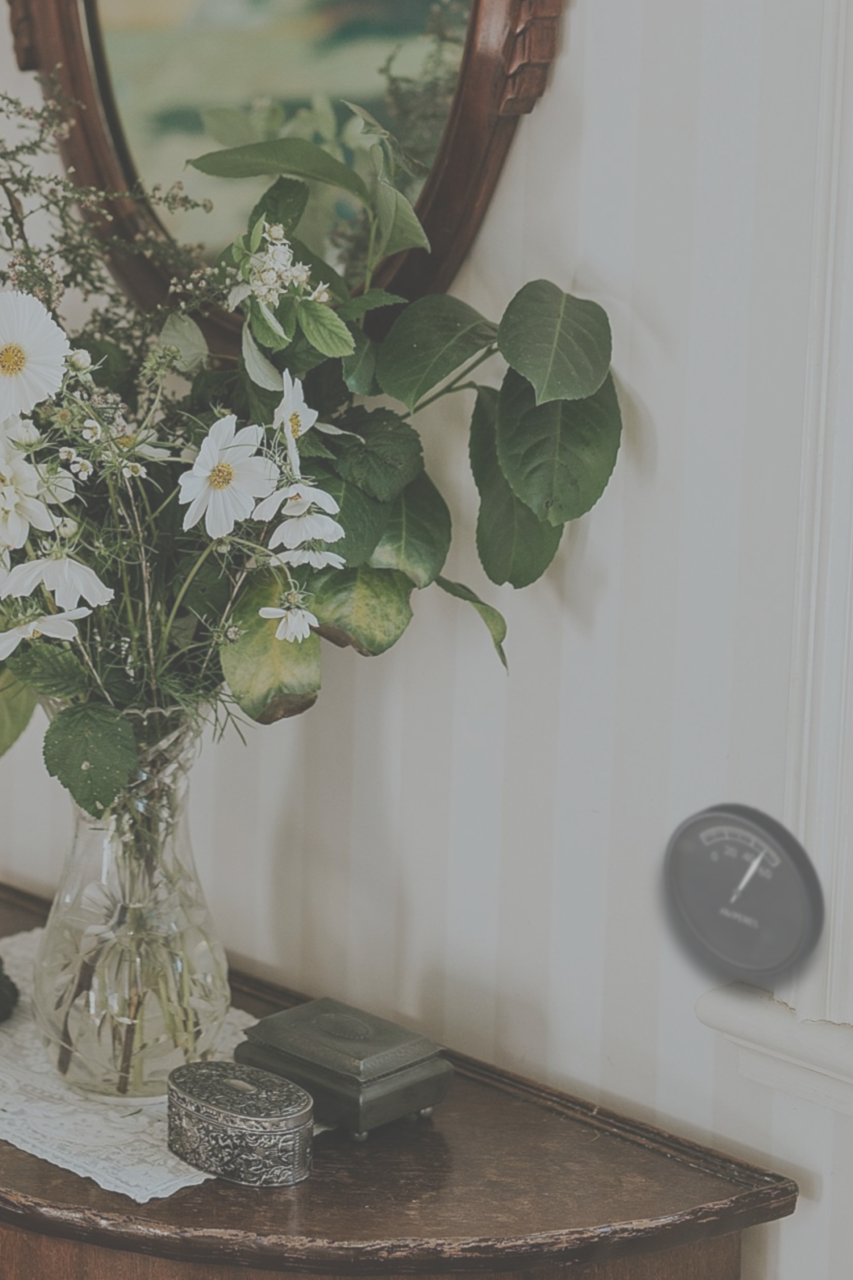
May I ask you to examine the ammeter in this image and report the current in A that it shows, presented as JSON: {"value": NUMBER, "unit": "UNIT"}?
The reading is {"value": 50, "unit": "A"}
